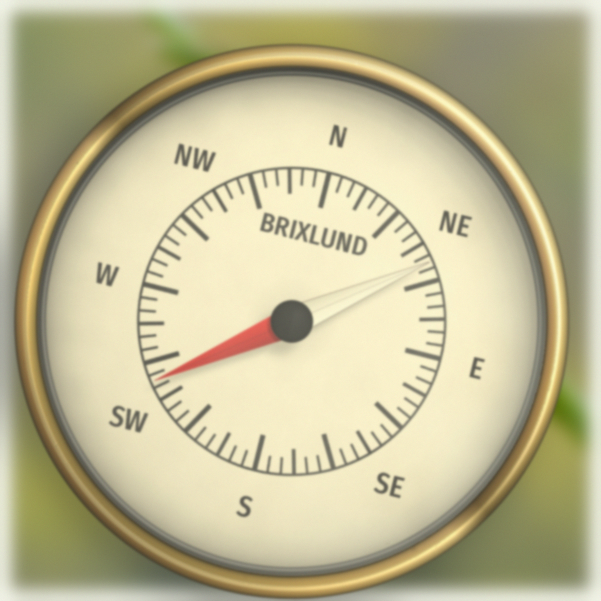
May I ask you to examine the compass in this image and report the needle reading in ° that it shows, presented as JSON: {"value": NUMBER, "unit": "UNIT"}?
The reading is {"value": 232.5, "unit": "°"}
